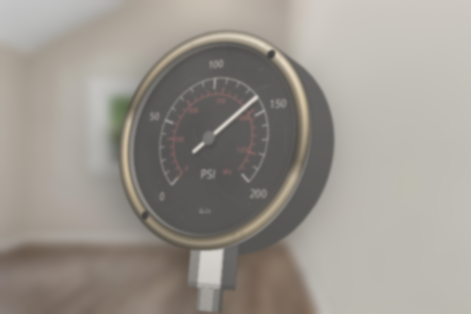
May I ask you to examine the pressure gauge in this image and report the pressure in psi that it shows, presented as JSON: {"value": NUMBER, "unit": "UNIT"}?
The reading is {"value": 140, "unit": "psi"}
